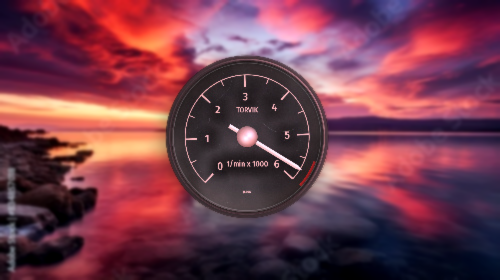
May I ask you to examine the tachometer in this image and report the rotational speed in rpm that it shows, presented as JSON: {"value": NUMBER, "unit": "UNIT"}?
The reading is {"value": 5750, "unit": "rpm"}
